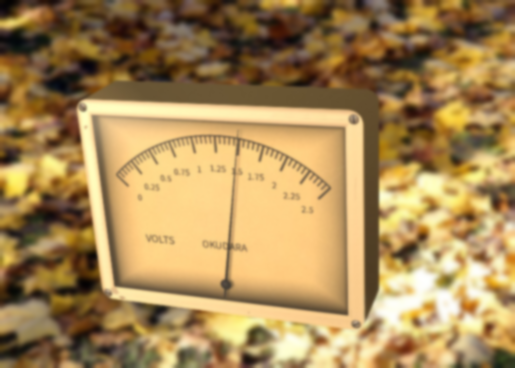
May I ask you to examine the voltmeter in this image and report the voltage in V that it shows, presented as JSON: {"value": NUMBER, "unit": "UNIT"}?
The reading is {"value": 1.5, "unit": "V"}
